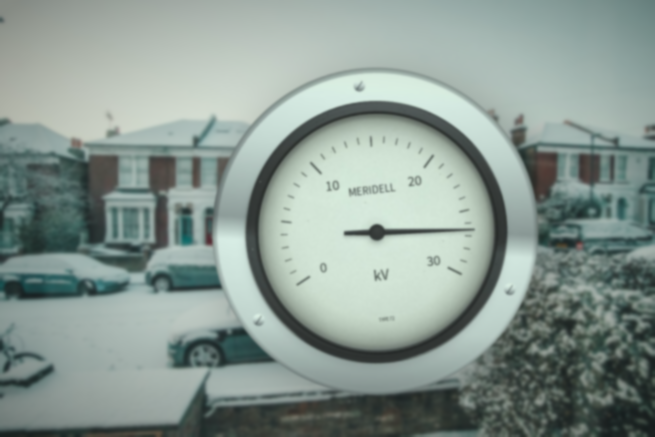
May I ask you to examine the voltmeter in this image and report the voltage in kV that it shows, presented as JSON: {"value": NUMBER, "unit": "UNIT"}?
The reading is {"value": 26.5, "unit": "kV"}
